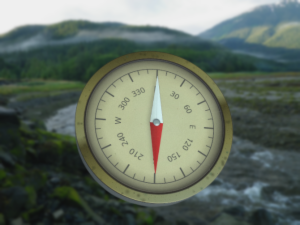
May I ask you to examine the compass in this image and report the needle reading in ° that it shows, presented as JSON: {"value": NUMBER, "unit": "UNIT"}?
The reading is {"value": 180, "unit": "°"}
